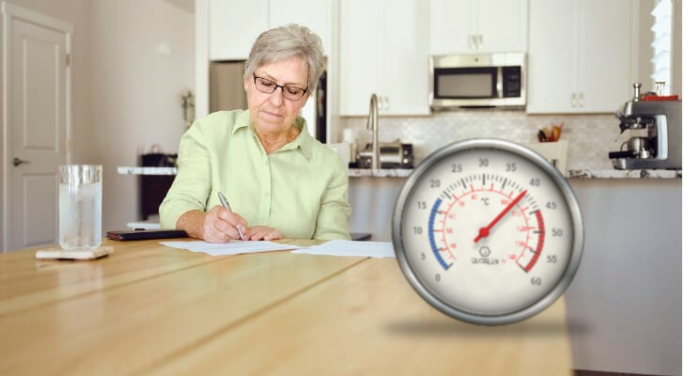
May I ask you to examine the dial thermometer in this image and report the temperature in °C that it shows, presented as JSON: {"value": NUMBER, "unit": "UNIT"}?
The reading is {"value": 40, "unit": "°C"}
